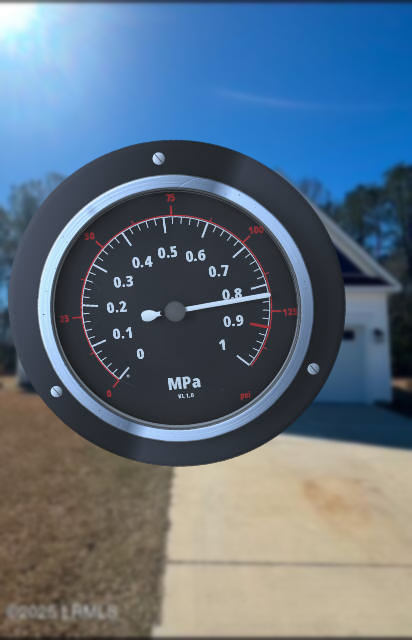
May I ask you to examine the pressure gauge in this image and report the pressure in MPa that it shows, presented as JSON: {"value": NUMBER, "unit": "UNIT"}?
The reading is {"value": 0.82, "unit": "MPa"}
